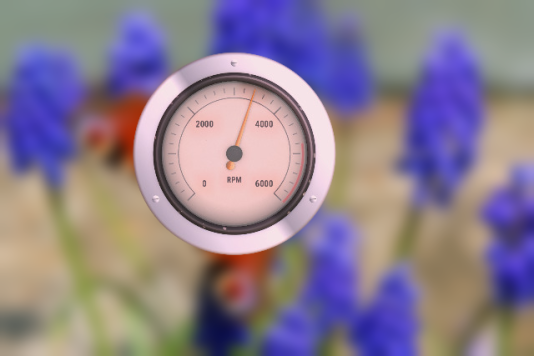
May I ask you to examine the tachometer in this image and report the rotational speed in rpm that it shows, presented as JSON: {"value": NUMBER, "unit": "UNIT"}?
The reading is {"value": 3400, "unit": "rpm"}
